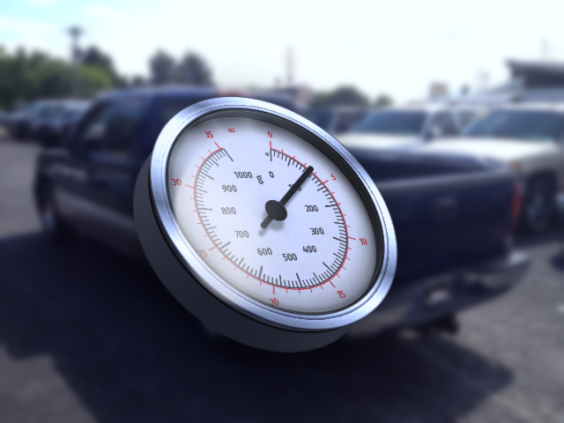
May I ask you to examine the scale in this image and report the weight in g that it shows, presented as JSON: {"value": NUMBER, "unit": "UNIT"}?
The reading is {"value": 100, "unit": "g"}
